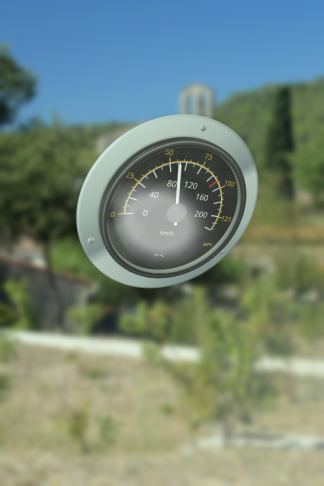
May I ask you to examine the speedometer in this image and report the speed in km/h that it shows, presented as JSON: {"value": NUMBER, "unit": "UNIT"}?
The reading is {"value": 90, "unit": "km/h"}
